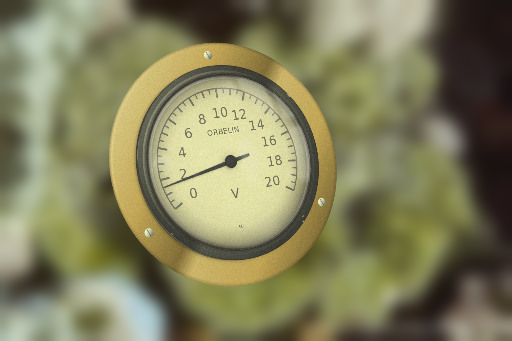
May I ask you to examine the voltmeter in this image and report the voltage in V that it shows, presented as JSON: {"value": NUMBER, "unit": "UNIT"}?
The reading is {"value": 1.5, "unit": "V"}
